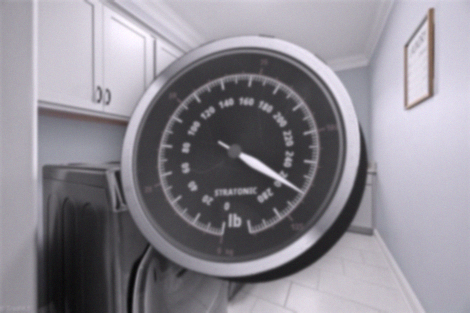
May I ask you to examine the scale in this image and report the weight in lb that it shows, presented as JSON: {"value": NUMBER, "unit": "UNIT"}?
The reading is {"value": 260, "unit": "lb"}
